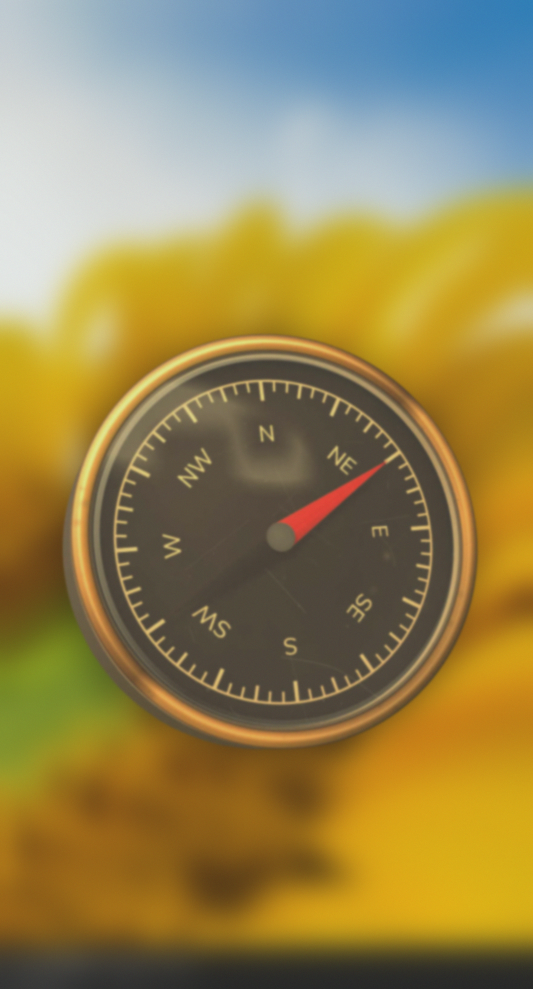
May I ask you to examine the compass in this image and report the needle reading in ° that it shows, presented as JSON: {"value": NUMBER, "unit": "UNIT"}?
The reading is {"value": 60, "unit": "°"}
